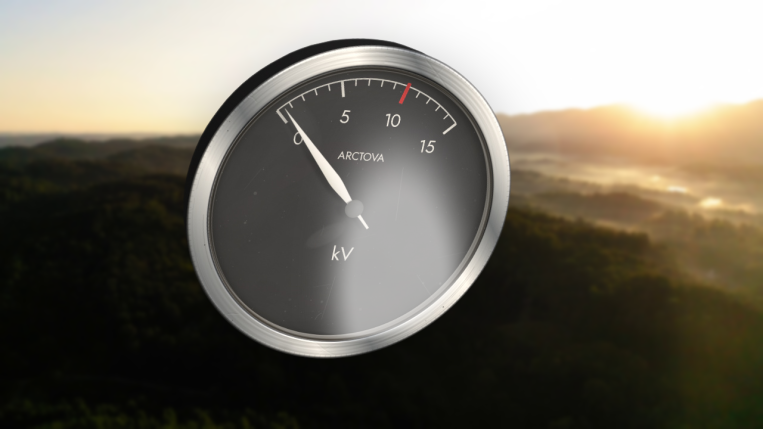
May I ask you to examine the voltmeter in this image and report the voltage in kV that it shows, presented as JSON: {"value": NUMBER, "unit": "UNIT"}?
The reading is {"value": 0.5, "unit": "kV"}
